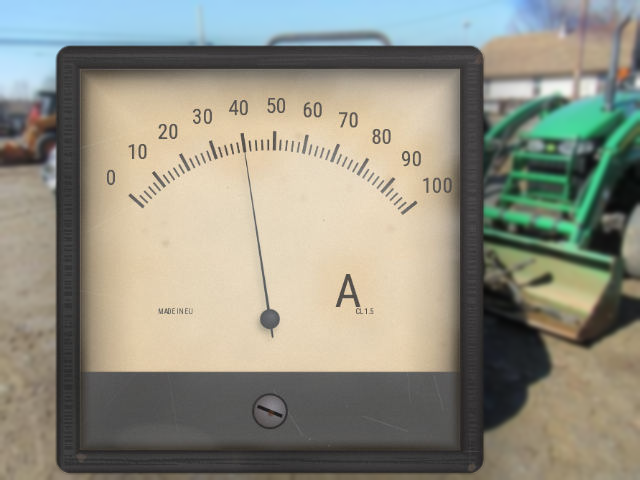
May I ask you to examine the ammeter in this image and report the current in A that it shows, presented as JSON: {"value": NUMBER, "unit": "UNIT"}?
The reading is {"value": 40, "unit": "A"}
